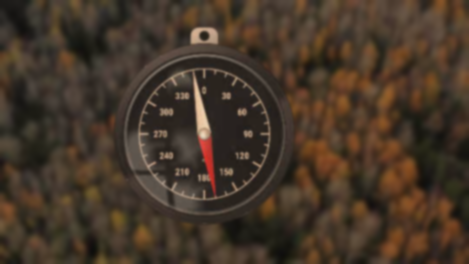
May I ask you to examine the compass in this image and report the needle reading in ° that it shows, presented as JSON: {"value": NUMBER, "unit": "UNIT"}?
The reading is {"value": 170, "unit": "°"}
